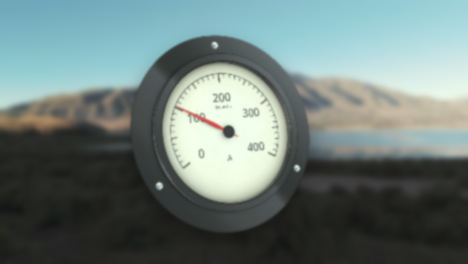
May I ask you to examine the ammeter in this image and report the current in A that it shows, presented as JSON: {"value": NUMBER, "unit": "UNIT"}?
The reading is {"value": 100, "unit": "A"}
